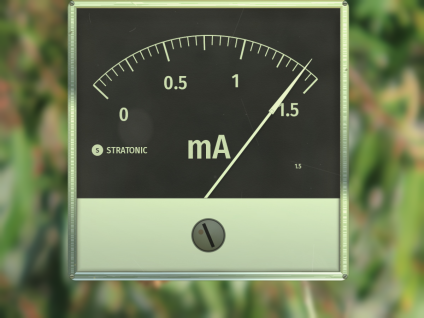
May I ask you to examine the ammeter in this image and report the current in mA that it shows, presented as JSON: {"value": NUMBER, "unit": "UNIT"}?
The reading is {"value": 1.4, "unit": "mA"}
